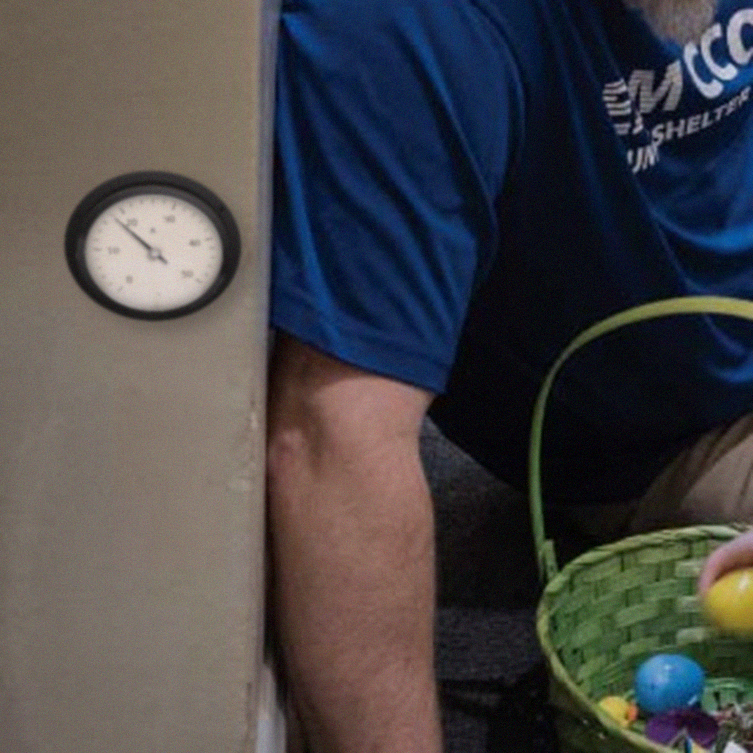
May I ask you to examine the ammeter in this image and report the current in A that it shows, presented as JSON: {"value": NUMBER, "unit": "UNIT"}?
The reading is {"value": 18, "unit": "A"}
